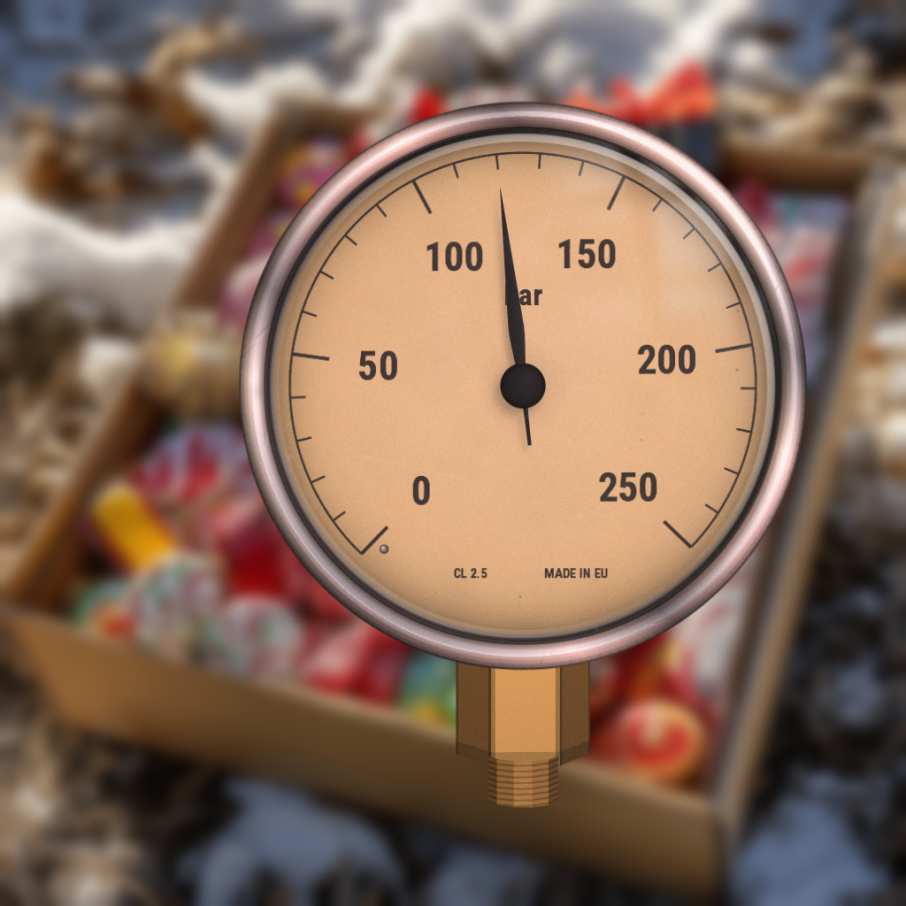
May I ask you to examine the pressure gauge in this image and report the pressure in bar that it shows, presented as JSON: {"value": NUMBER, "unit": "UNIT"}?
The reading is {"value": 120, "unit": "bar"}
